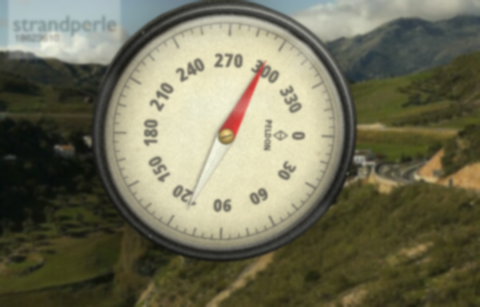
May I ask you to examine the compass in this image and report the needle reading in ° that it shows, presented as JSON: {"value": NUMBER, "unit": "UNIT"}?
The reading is {"value": 295, "unit": "°"}
